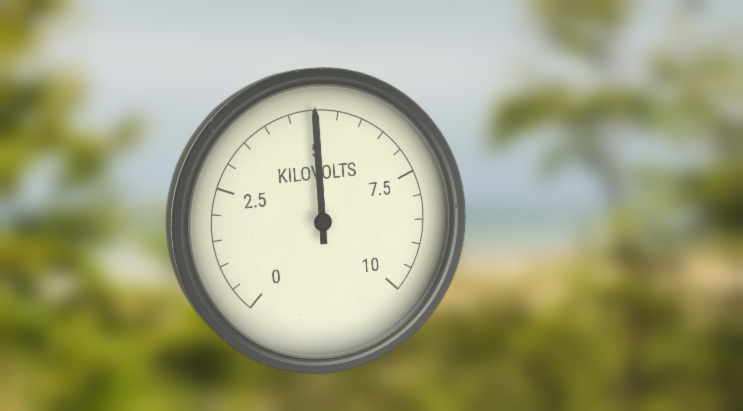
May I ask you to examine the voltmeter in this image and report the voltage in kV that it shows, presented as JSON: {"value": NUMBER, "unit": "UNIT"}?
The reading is {"value": 5, "unit": "kV"}
